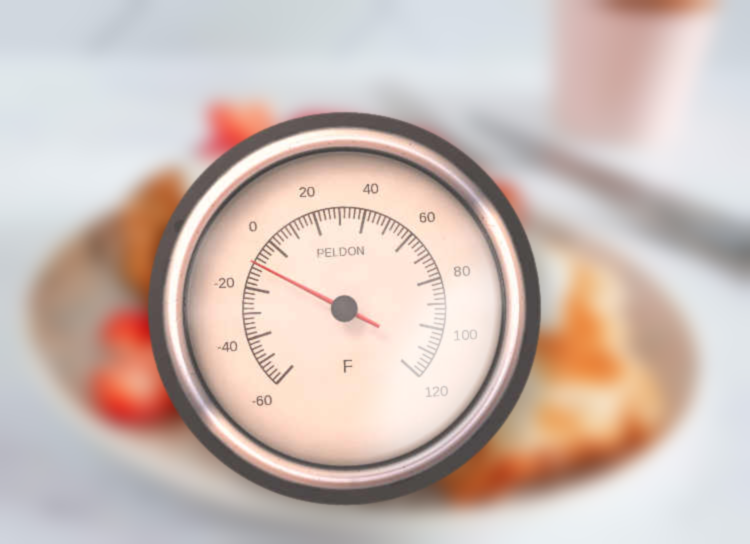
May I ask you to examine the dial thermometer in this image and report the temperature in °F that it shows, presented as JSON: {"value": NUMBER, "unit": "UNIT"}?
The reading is {"value": -10, "unit": "°F"}
